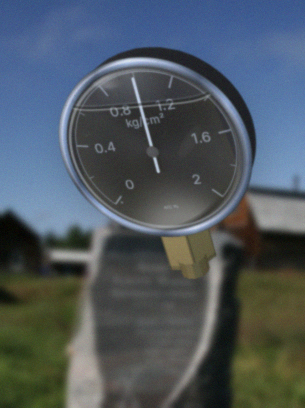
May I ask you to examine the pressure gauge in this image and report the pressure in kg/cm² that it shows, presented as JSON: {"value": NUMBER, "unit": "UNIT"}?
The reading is {"value": 1, "unit": "kg/cm²"}
